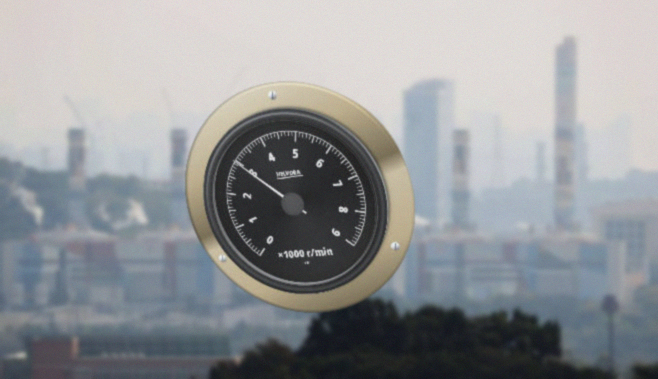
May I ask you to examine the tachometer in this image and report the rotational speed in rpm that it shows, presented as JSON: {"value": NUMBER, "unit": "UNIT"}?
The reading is {"value": 3000, "unit": "rpm"}
